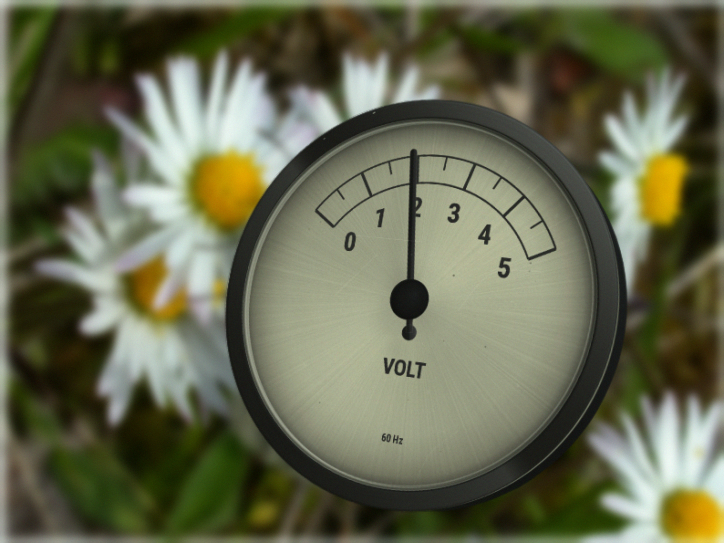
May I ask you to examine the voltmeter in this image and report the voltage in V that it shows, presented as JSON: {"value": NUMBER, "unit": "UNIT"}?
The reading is {"value": 2, "unit": "V"}
